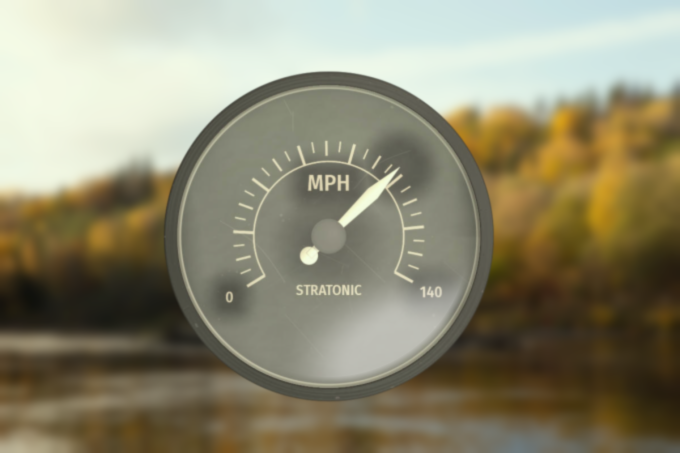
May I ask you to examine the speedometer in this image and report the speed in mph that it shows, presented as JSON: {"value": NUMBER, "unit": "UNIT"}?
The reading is {"value": 97.5, "unit": "mph"}
